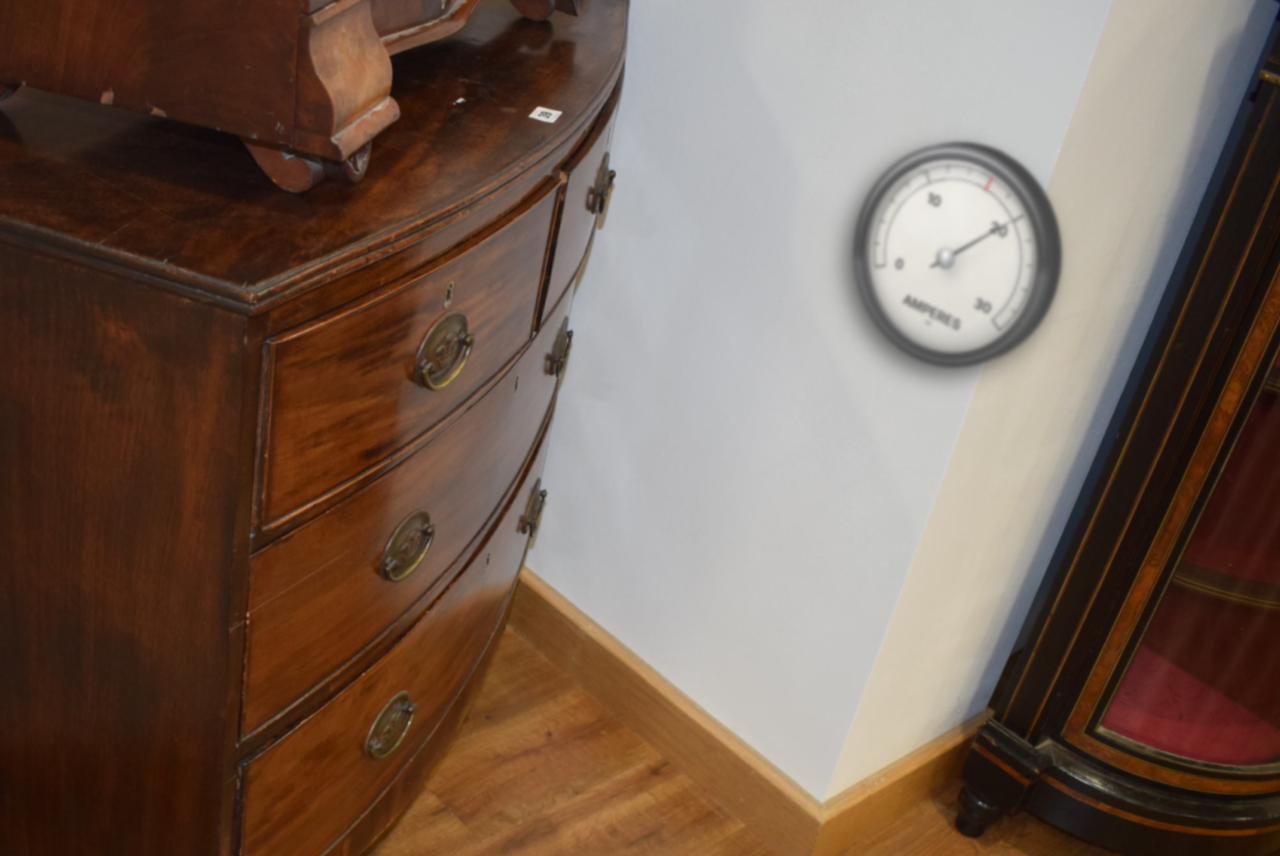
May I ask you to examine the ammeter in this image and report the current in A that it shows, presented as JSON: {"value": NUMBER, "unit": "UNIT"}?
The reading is {"value": 20, "unit": "A"}
